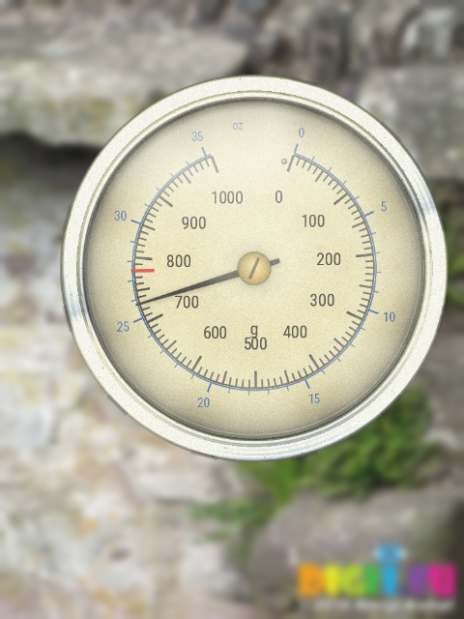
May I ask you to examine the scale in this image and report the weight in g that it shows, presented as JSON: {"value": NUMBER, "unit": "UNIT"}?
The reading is {"value": 730, "unit": "g"}
